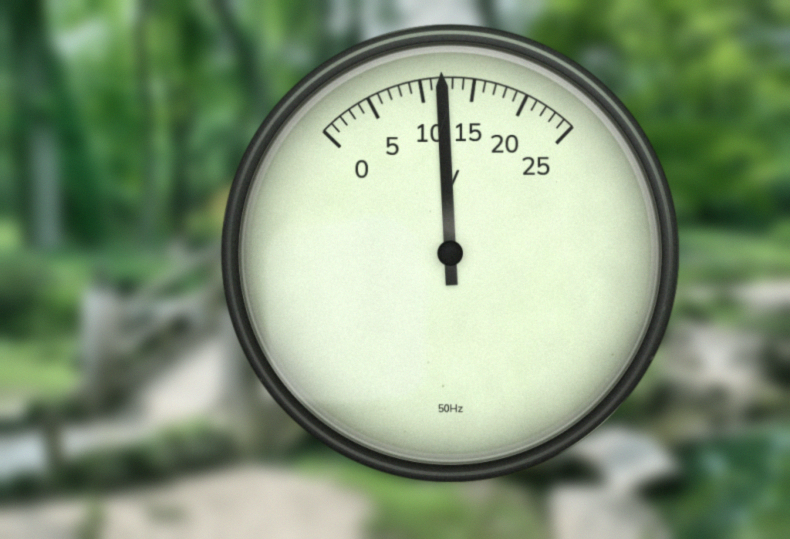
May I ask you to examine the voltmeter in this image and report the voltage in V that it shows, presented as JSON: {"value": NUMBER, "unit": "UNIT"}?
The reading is {"value": 12, "unit": "V"}
